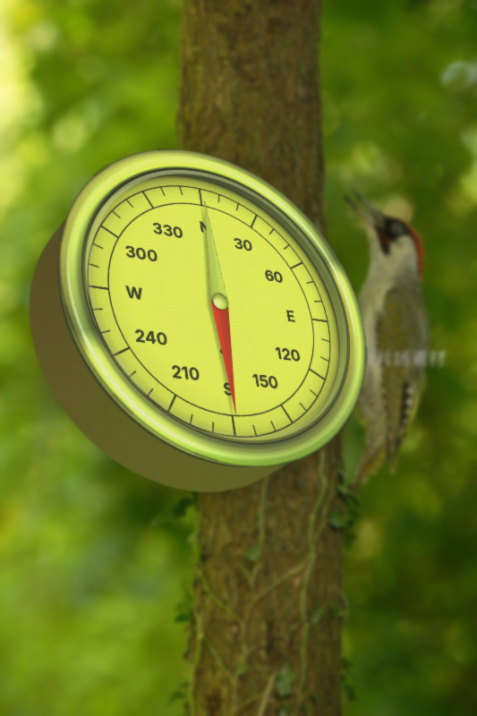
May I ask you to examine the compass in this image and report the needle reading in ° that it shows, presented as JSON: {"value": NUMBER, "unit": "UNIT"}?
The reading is {"value": 180, "unit": "°"}
